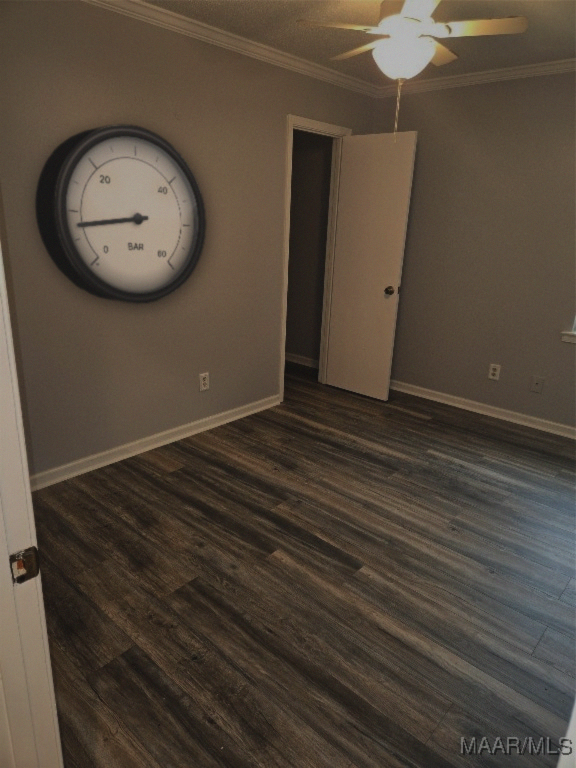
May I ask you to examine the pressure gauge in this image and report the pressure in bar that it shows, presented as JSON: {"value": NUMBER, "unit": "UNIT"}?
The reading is {"value": 7.5, "unit": "bar"}
